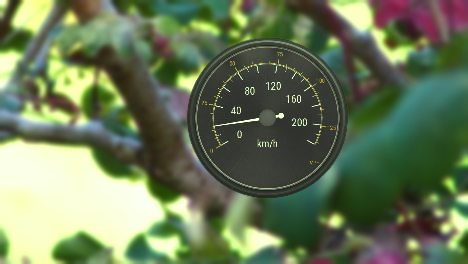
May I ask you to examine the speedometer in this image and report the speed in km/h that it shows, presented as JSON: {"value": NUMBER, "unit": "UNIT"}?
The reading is {"value": 20, "unit": "km/h"}
